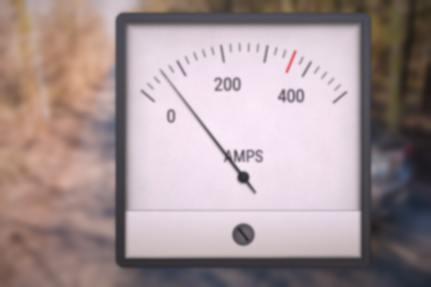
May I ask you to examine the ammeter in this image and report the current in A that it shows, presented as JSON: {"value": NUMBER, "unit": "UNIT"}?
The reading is {"value": 60, "unit": "A"}
